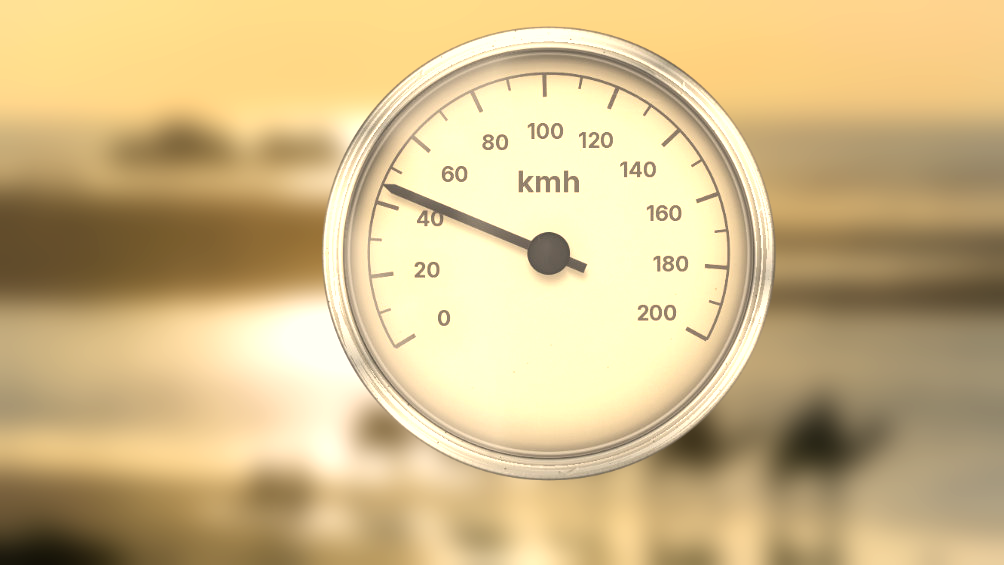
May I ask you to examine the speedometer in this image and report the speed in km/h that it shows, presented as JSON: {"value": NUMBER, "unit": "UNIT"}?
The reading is {"value": 45, "unit": "km/h"}
